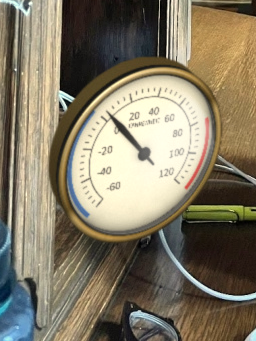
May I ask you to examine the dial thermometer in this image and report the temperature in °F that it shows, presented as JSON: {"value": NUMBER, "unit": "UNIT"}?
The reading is {"value": 4, "unit": "°F"}
